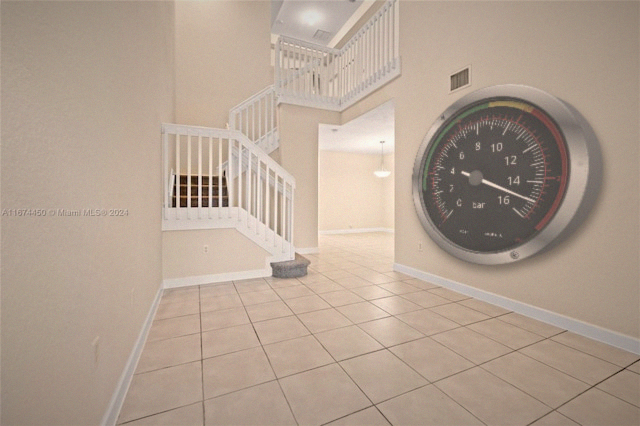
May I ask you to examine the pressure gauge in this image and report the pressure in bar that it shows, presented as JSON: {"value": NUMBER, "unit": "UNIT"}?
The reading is {"value": 15, "unit": "bar"}
